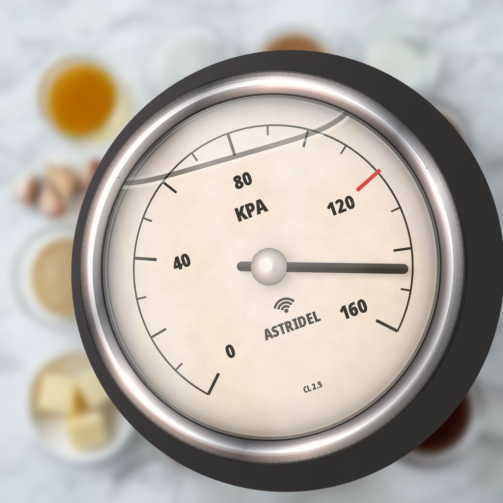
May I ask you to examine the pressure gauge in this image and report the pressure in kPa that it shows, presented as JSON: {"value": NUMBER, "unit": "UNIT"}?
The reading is {"value": 145, "unit": "kPa"}
